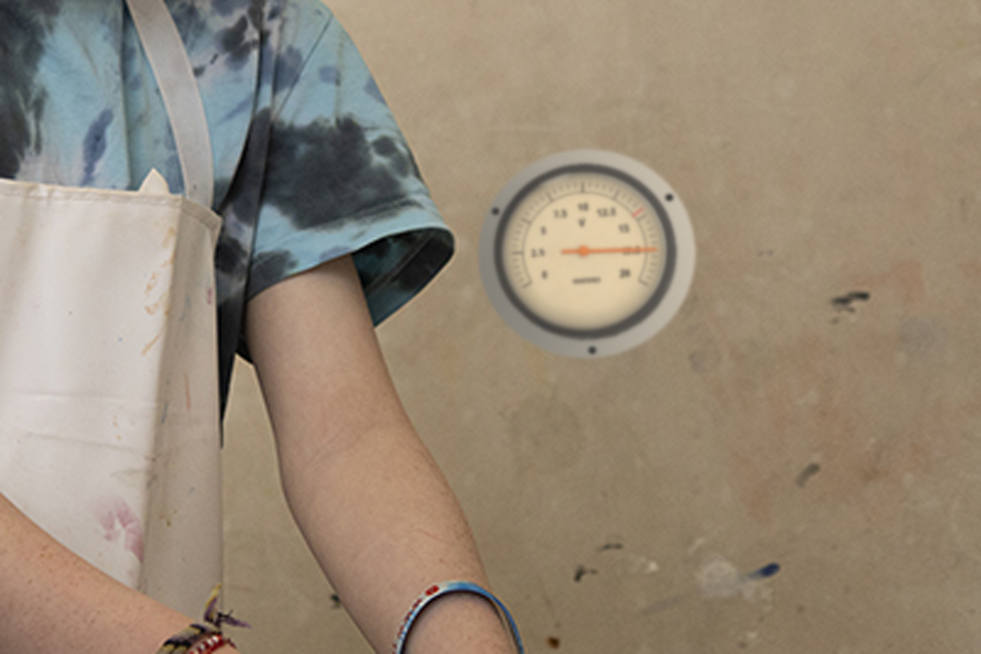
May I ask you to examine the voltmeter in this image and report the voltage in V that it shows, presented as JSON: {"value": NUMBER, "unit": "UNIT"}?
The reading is {"value": 17.5, "unit": "V"}
